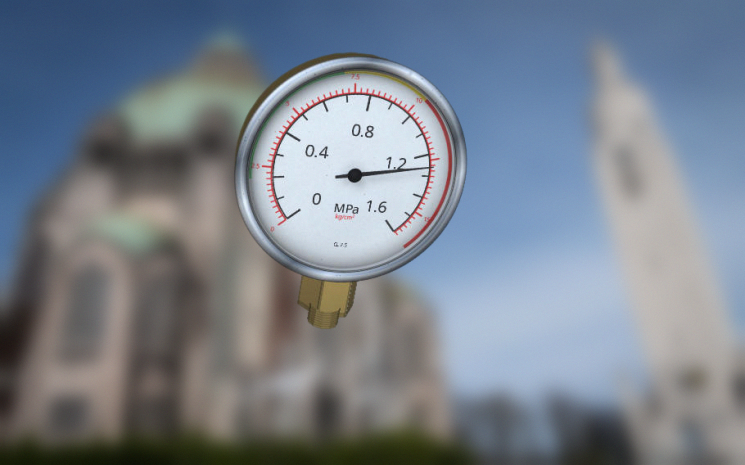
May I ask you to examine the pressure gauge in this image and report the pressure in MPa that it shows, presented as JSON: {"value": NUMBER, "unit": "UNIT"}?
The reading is {"value": 1.25, "unit": "MPa"}
